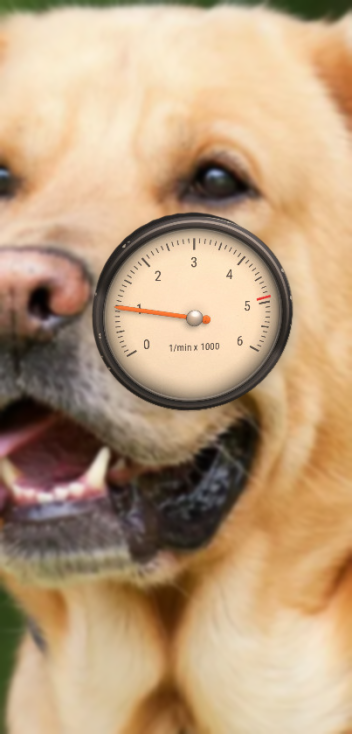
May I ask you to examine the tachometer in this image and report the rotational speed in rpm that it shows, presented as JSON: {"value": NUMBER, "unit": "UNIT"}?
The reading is {"value": 1000, "unit": "rpm"}
